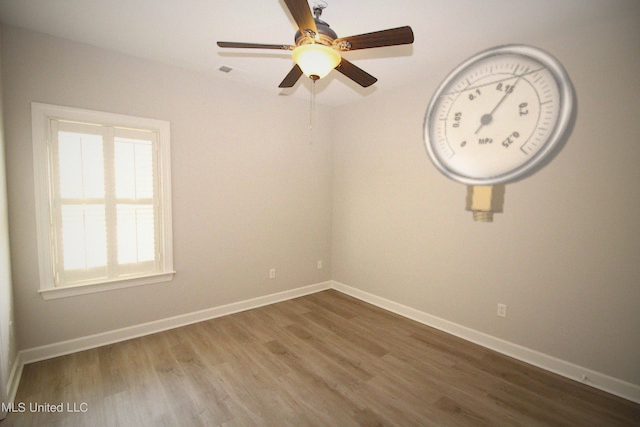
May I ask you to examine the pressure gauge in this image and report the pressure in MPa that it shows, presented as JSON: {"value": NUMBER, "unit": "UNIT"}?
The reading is {"value": 0.16, "unit": "MPa"}
